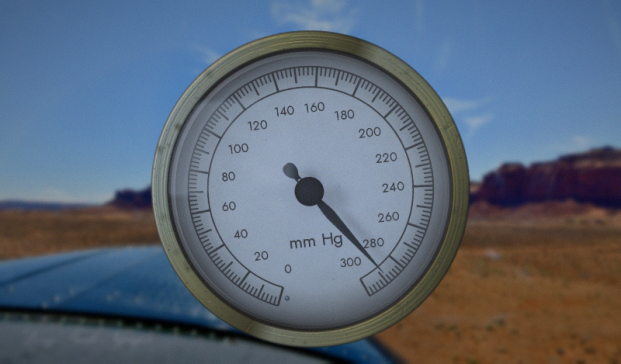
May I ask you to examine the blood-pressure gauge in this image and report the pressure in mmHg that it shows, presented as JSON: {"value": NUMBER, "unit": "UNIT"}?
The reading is {"value": 288, "unit": "mmHg"}
